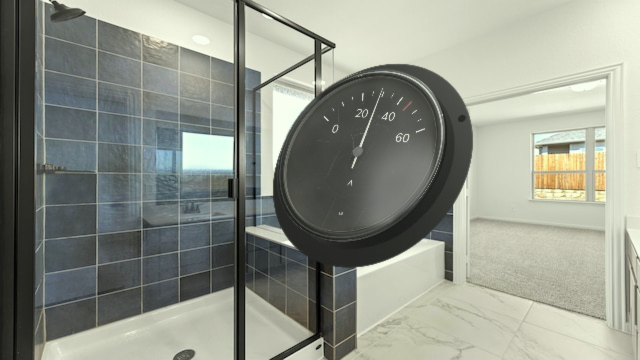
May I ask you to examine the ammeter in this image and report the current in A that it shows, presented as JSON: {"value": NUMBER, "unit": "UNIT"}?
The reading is {"value": 30, "unit": "A"}
